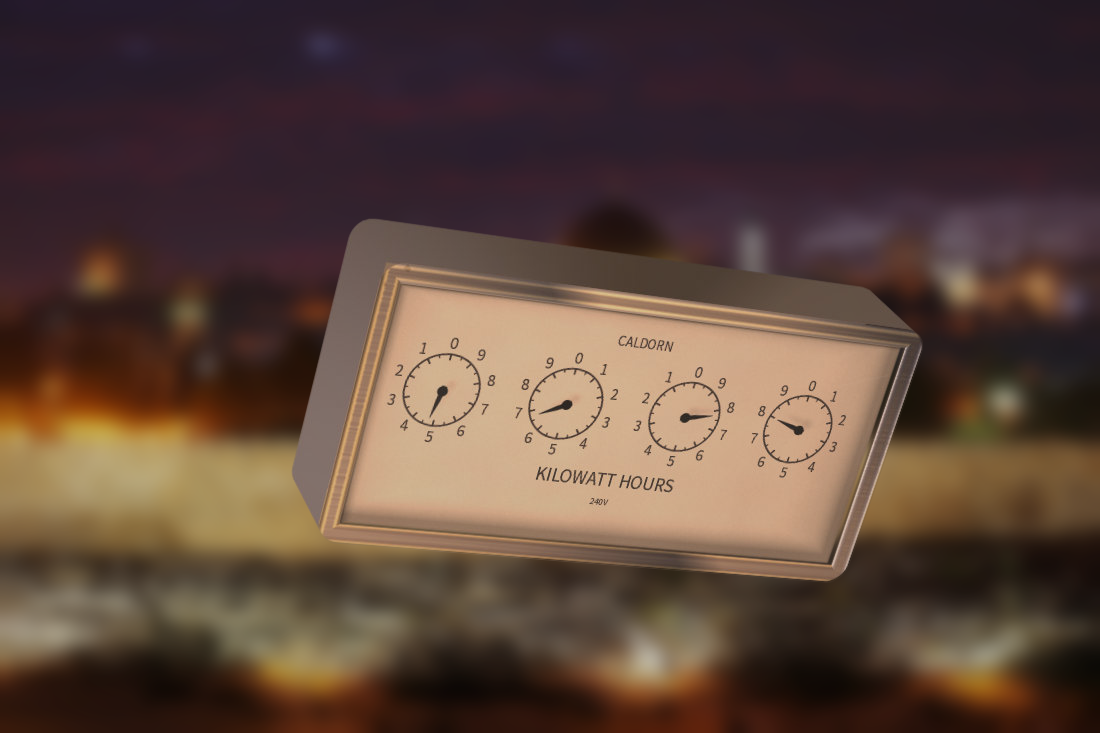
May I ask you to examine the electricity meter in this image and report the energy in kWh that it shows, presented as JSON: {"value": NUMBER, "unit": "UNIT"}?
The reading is {"value": 4678, "unit": "kWh"}
